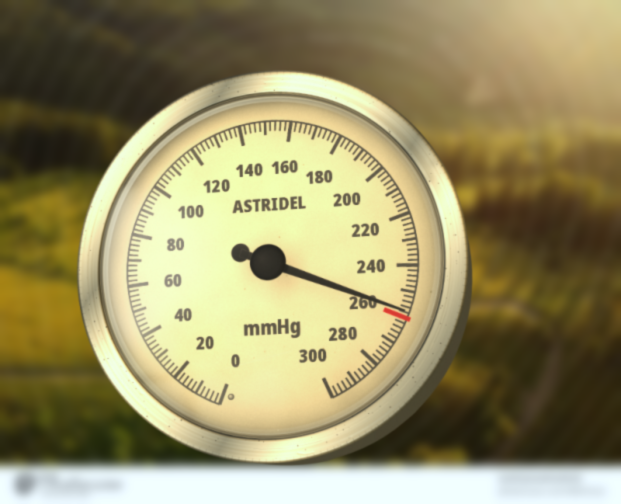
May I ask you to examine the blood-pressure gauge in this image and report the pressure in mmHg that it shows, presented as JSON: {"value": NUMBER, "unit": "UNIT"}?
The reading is {"value": 258, "unit": "mmHg"}
